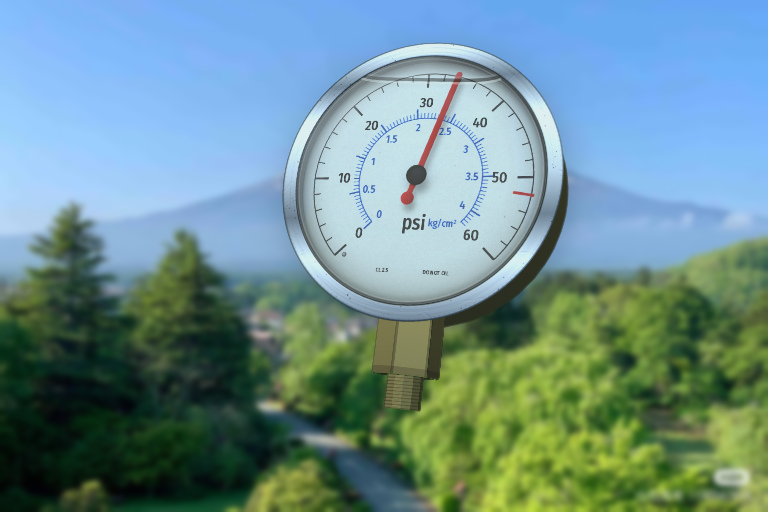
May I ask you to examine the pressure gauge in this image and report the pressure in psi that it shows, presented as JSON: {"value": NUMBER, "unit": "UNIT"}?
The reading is {"value": 34, "unit": "psi"}
